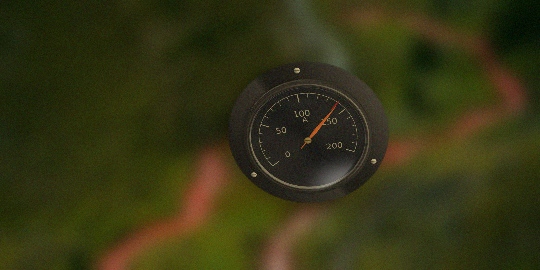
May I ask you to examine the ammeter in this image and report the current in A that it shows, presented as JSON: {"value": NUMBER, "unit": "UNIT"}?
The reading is {"value": 140, "unit": "A"}
